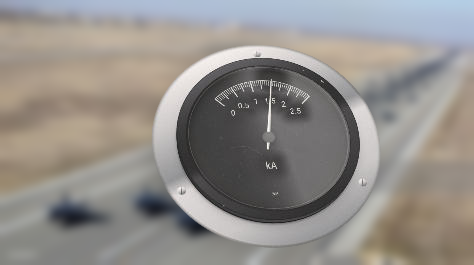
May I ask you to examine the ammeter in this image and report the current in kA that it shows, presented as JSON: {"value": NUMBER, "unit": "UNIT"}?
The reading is {"value": 1.5, "unit": "kA"}
